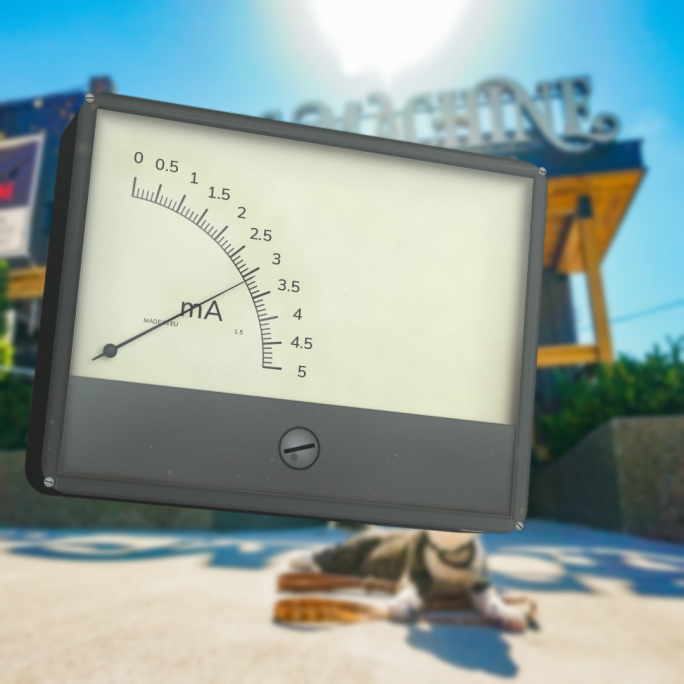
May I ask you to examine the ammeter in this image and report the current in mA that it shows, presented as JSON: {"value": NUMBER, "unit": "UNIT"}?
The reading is {"value": 3.1, "unit": "mA"}
